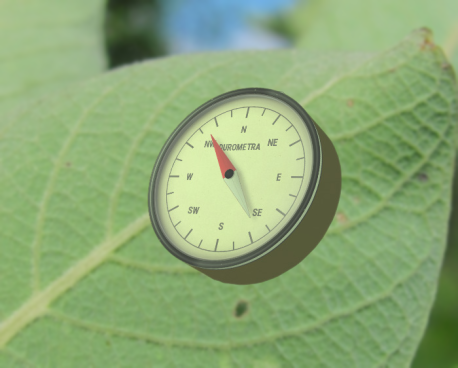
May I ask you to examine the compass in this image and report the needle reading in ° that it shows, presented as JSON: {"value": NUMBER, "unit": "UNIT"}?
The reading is {"value": 322.5, "unit": "°"}
